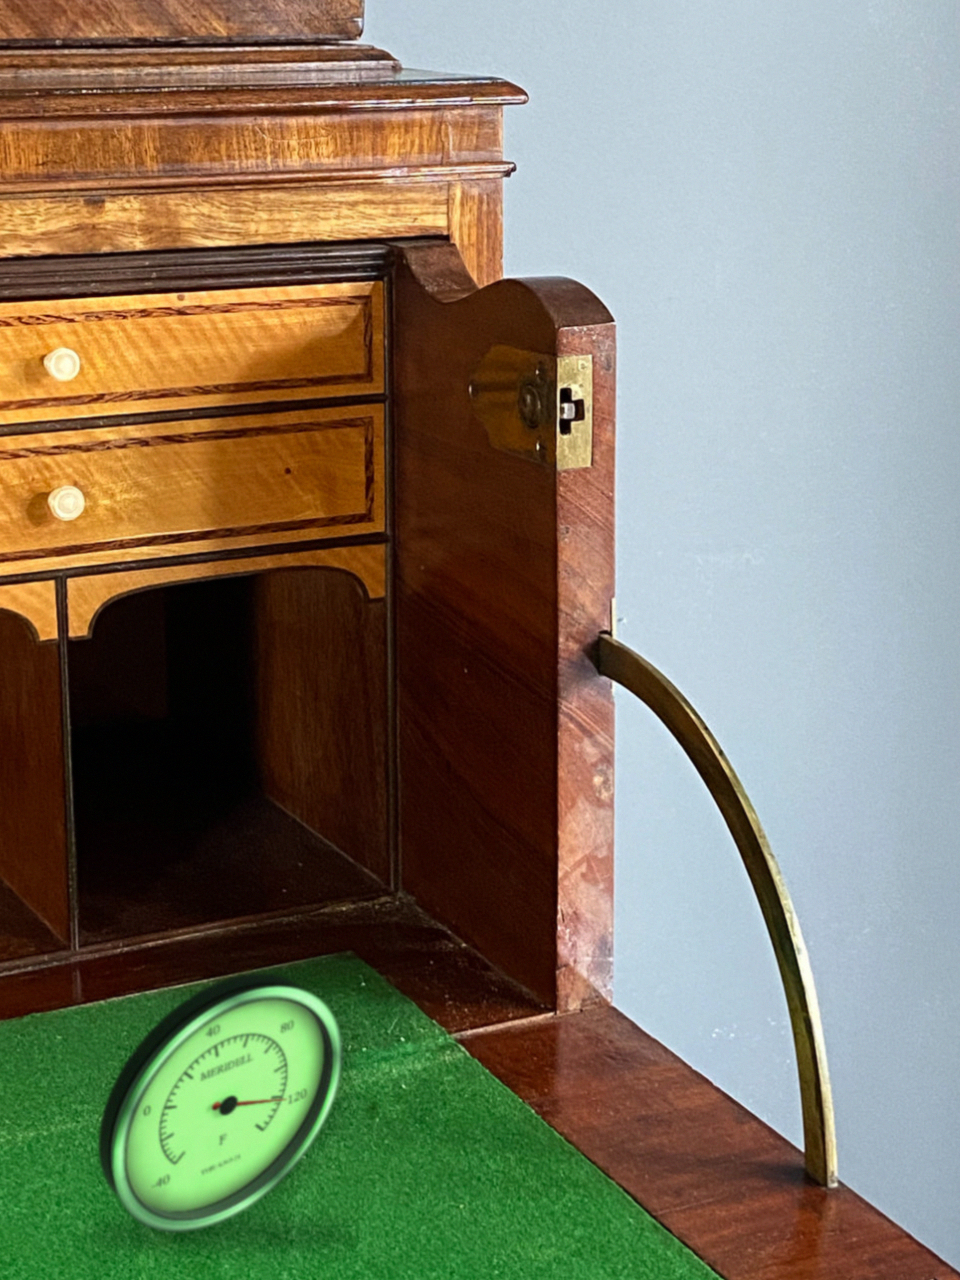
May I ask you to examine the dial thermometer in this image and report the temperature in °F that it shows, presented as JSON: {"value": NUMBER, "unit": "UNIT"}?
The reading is {"value": 120, "unit": "°F"}
